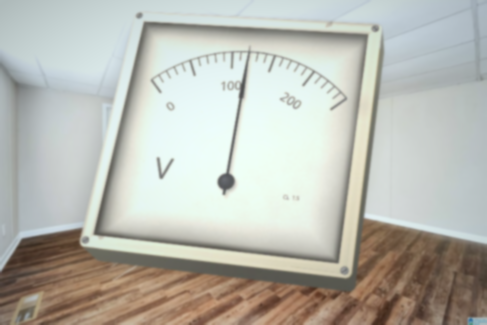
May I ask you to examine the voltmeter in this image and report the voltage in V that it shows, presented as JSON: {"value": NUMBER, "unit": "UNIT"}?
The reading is {"value": 120, "unit": "V"}
